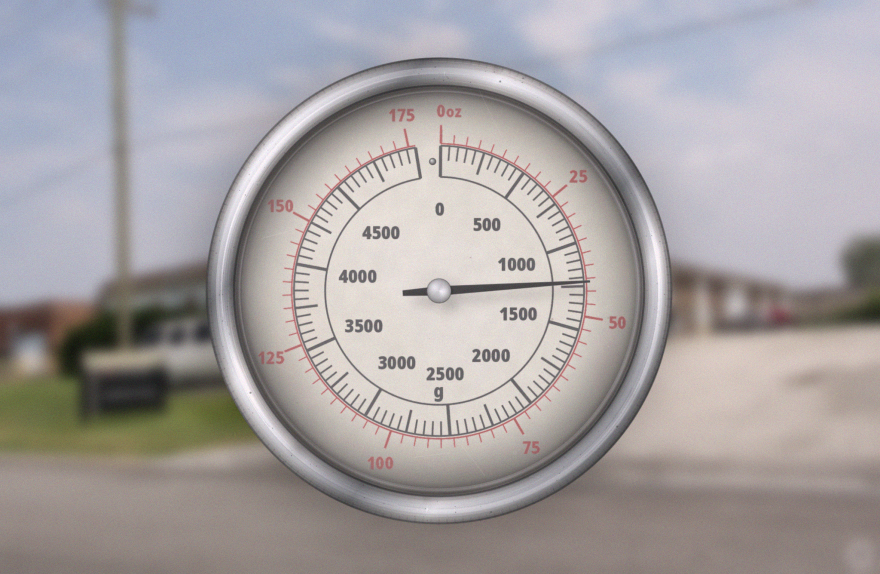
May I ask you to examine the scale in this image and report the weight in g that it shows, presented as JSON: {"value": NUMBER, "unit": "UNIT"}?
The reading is {"value": 1225, "unit": "g"}
